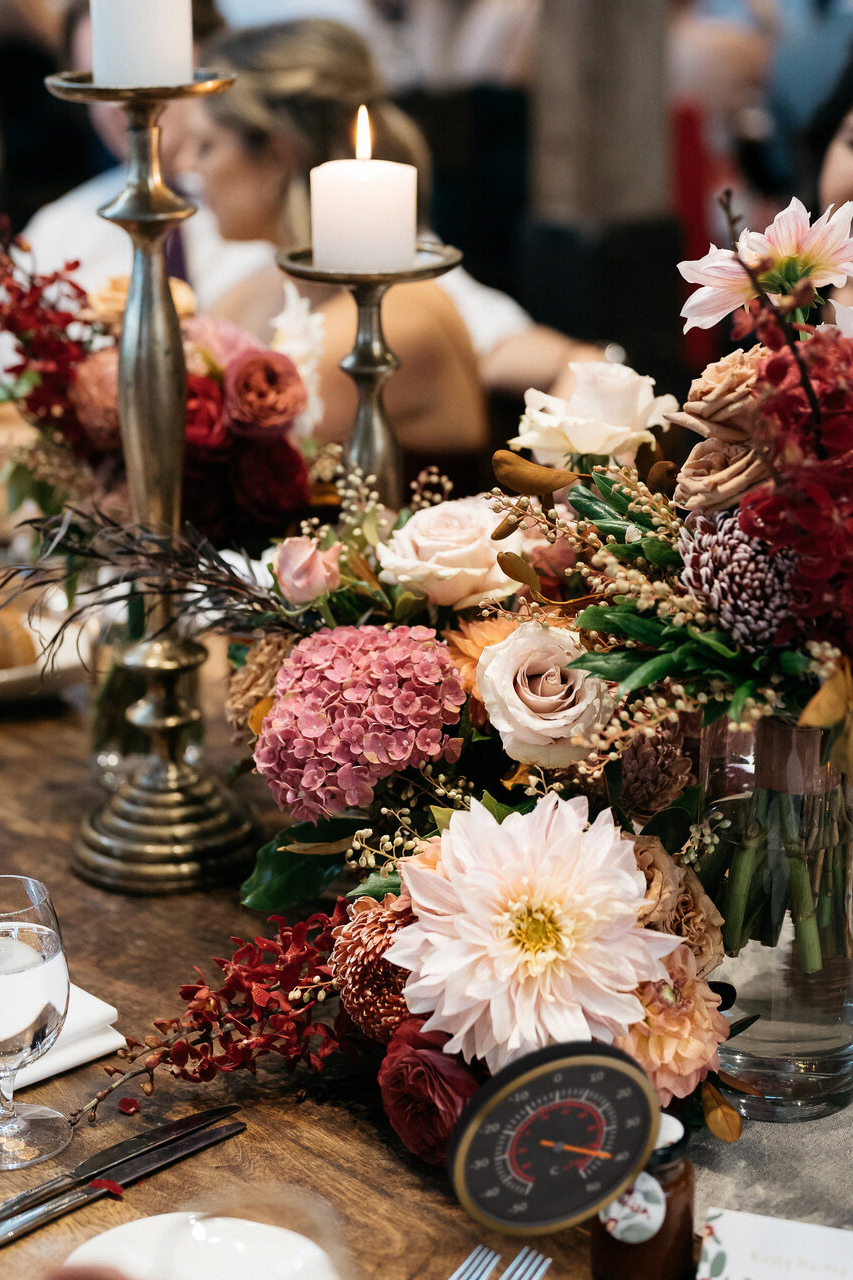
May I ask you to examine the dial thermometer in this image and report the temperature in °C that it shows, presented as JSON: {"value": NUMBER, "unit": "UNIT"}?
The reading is {"value": 40, "unit": "°C"}
